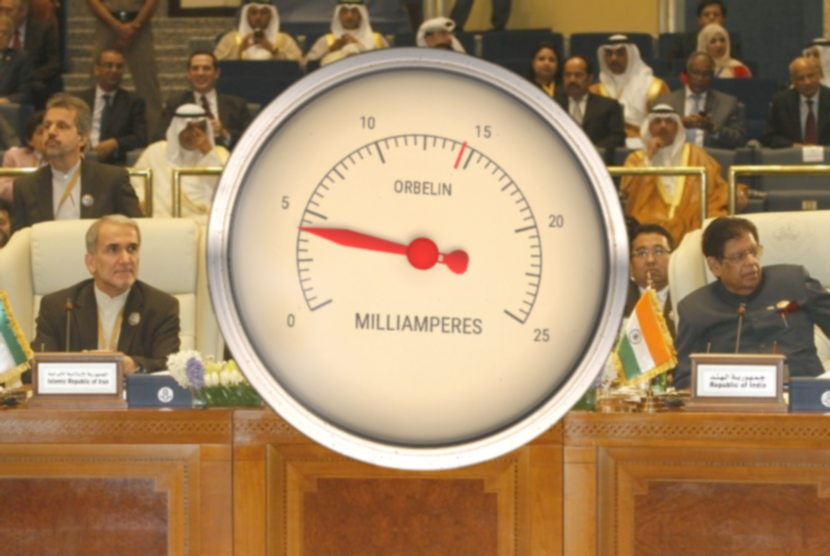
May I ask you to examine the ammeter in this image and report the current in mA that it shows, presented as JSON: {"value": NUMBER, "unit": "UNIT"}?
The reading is {"value": 4, "unit": "mA"}
